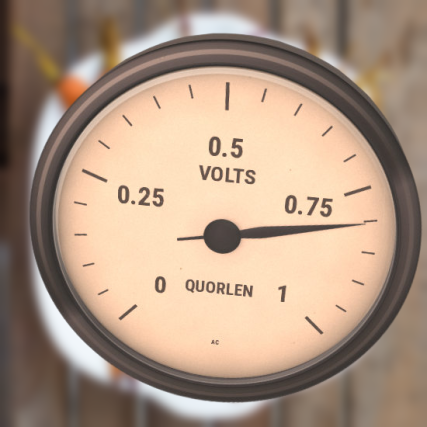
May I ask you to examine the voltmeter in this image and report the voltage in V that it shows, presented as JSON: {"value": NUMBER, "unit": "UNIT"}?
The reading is {"value": 0.8, "unit": "V"}
